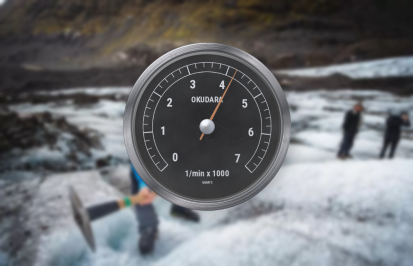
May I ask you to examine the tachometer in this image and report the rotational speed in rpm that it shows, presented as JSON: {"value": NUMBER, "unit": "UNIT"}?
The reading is {"value": 4200, "unit": "rpm"}
